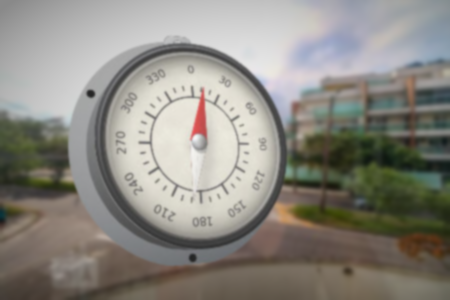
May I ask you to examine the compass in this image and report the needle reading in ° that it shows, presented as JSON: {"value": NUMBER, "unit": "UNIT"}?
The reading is {"value": 10, "unit": "°"}
